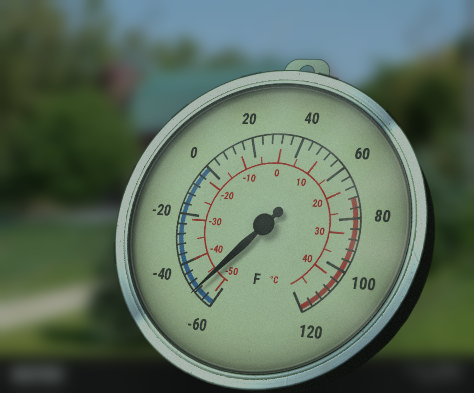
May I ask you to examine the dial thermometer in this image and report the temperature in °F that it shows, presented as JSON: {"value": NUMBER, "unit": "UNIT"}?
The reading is {"value": -52, "unit": "°F"}
